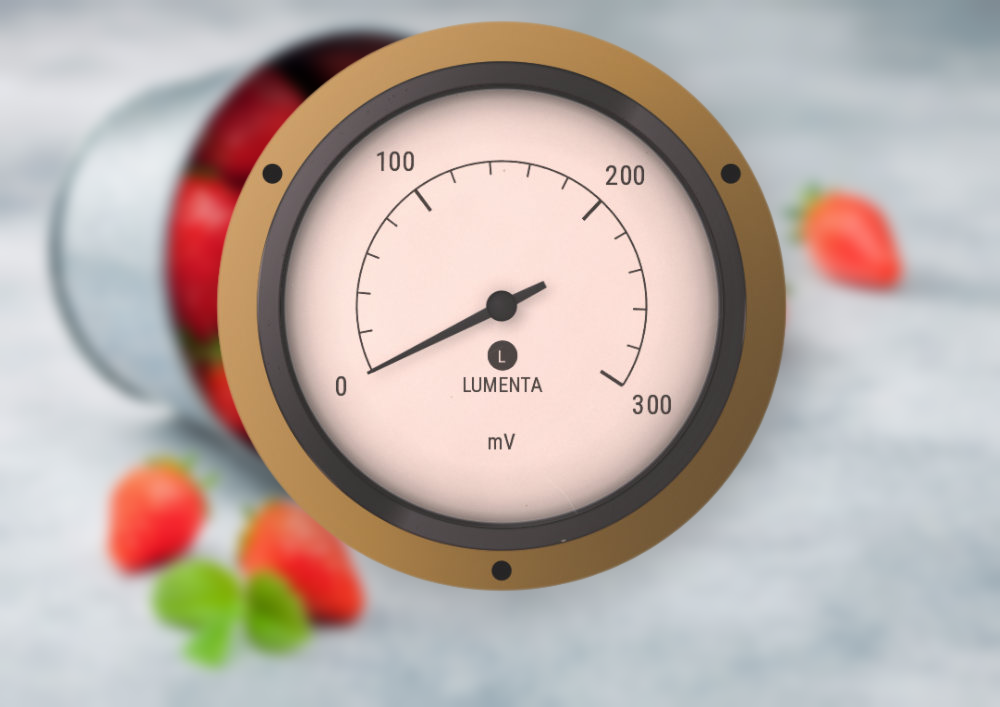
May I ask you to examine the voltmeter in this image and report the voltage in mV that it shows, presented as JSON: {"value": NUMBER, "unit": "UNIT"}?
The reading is {"value": 0, "unit": "mV"}
